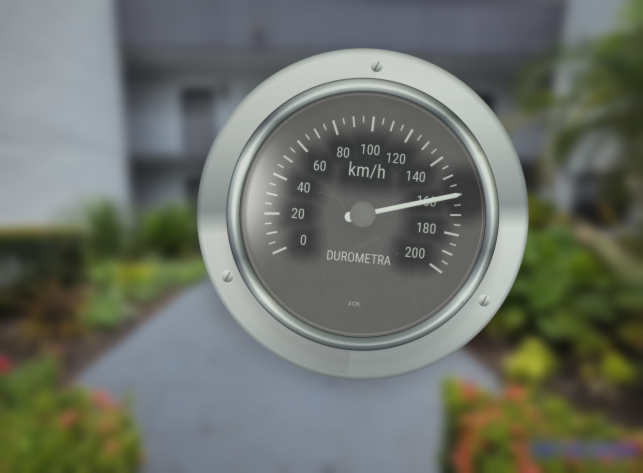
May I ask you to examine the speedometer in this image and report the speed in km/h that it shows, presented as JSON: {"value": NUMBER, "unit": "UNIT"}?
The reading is {"value": 160, "unit": "km/h"}
